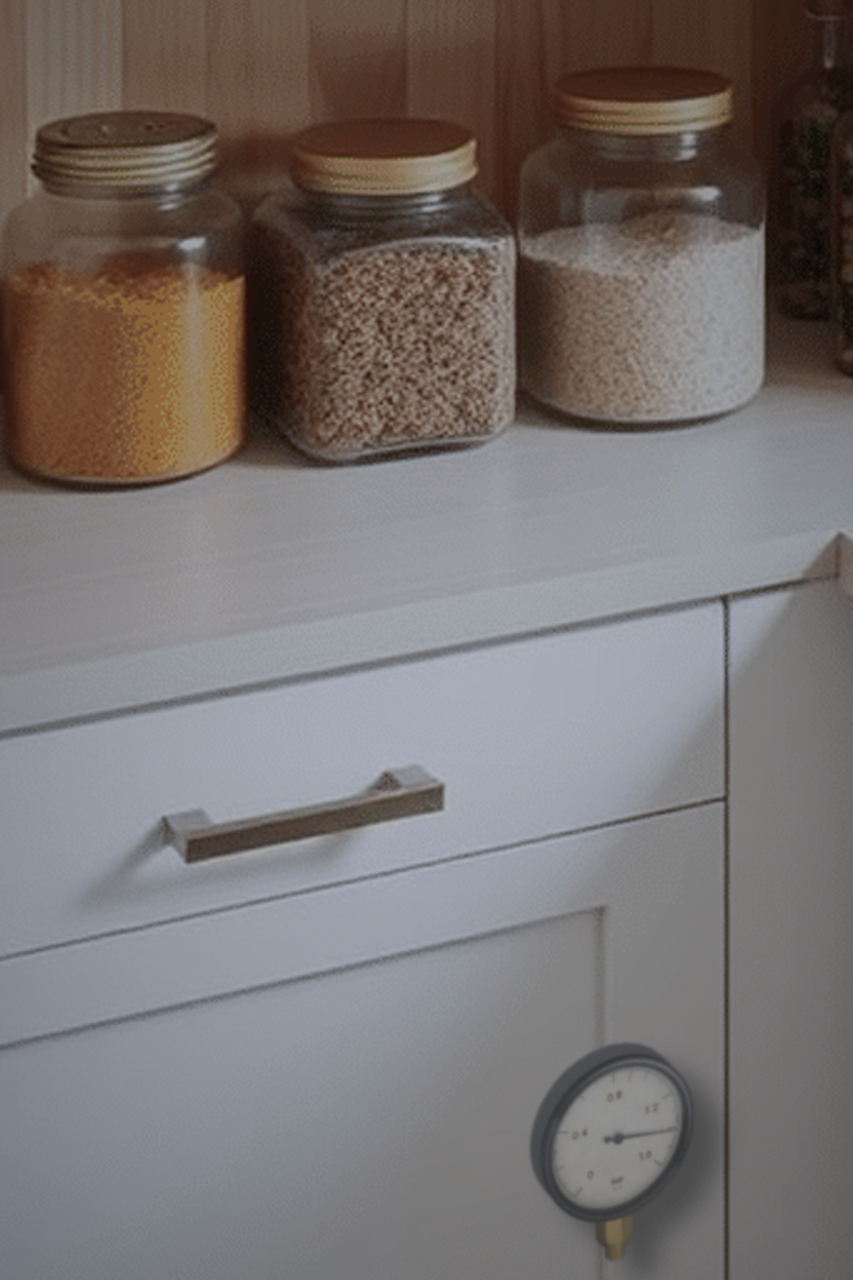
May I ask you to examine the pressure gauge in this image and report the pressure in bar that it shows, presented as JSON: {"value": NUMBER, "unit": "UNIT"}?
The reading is {"value": 1.4, "unit": "bar"}
